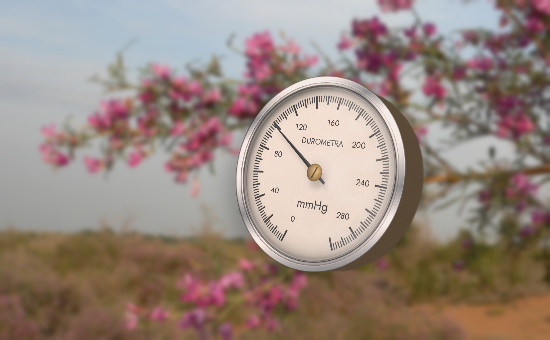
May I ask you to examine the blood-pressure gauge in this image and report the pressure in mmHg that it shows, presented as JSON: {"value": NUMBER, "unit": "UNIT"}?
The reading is {"value": 100, "unit": "mmHg"}
